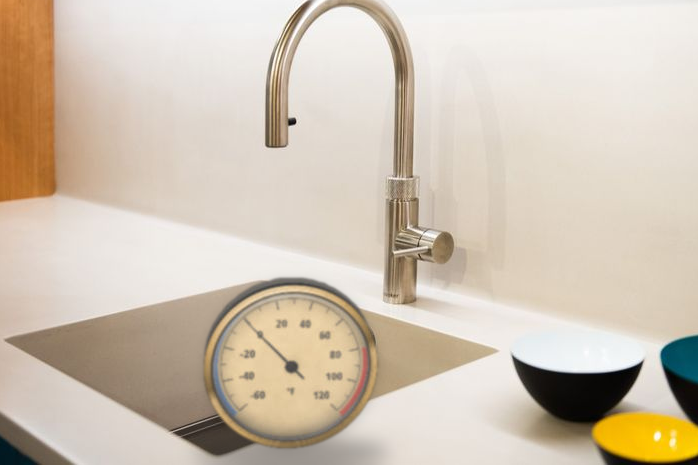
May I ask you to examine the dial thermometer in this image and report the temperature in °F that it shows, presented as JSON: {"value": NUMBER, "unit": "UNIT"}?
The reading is {"value": 0, "unit": "°F"}
